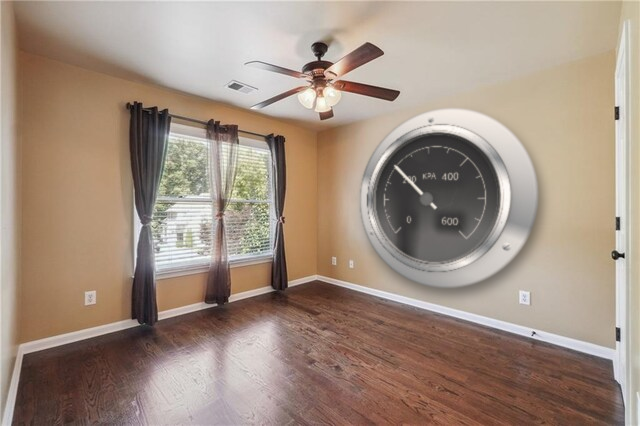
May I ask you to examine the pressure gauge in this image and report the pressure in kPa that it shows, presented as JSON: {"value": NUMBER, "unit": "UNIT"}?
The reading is {"value": 200, "unit": "kPa"}
